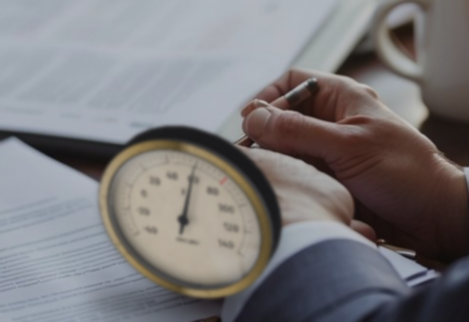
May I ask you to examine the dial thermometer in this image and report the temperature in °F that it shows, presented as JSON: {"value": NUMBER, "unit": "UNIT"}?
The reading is {"value": 60, "unit": "°F"}
